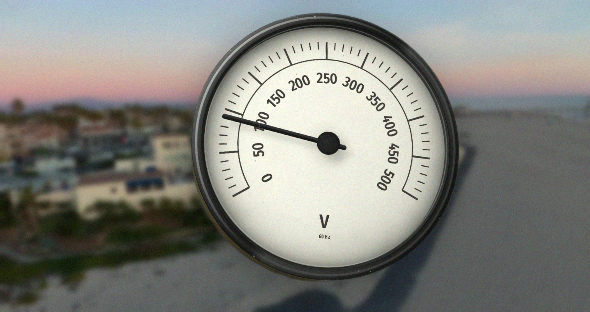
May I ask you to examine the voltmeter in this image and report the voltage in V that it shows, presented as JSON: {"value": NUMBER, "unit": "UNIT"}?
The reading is {"value": 90, "unit": "V"}
